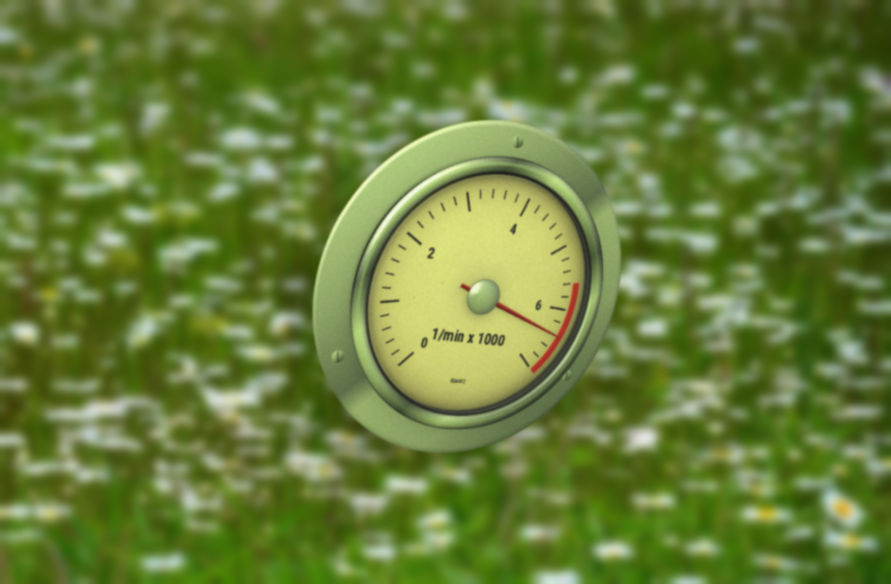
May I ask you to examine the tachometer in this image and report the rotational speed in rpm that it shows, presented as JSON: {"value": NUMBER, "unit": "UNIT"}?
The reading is {"value": 6400, "unit": "rpm"}
